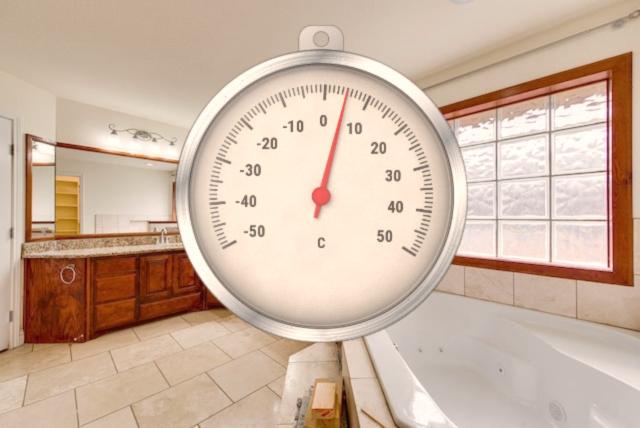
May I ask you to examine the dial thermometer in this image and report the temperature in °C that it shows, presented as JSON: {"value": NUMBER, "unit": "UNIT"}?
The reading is {"value": 5, "unit": "°C"}
